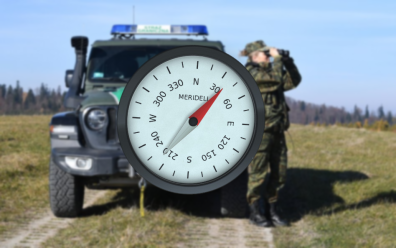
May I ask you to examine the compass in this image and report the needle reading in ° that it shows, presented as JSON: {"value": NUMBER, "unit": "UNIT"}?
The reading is {"value": 37.5, "unit": "°"}
